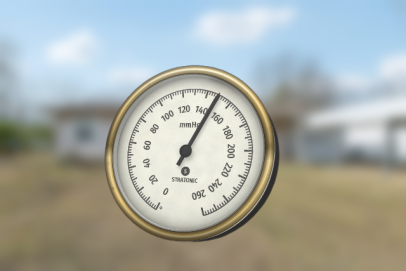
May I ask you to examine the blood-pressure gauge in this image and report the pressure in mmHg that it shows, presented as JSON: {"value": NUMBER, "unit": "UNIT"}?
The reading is {"value": 150, "unit": "mmHg"}
